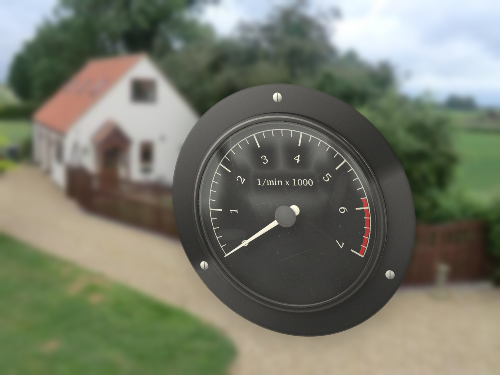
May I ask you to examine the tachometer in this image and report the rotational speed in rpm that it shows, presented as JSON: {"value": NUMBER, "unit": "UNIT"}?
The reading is {"value": 0, "unit": "rpm"}
